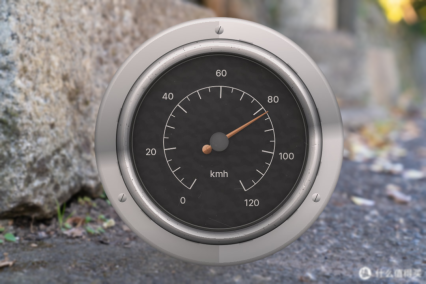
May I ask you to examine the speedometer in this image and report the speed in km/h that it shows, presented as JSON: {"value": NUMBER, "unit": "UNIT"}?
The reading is {"value": 82.5, "unit": "km/h"}
